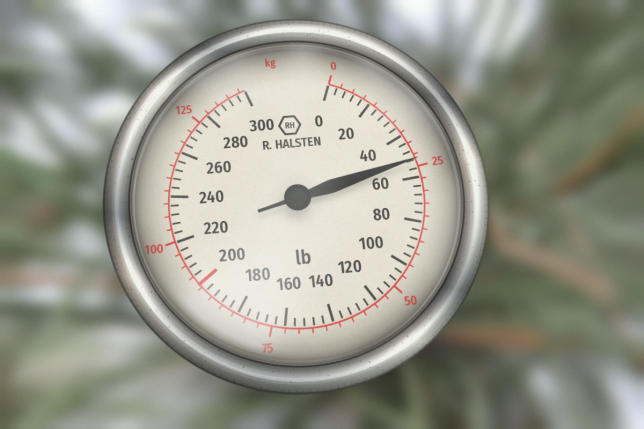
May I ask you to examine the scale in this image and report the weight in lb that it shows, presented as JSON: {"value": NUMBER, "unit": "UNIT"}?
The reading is {"value": 52, "unit": "lb"}
